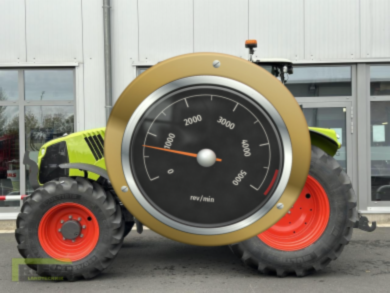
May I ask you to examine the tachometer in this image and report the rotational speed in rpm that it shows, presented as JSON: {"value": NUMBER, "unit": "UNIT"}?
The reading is {"value": 750, "unit": "rpm"}
